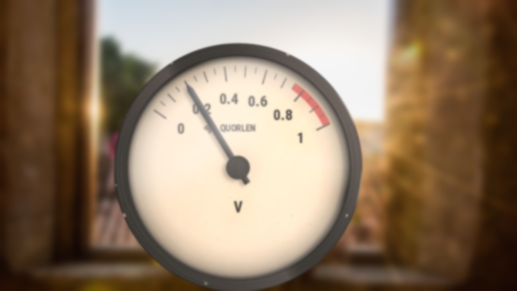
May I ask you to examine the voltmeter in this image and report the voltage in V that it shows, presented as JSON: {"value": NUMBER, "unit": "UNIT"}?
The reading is {"value": 0.2, "unit": "V"}
